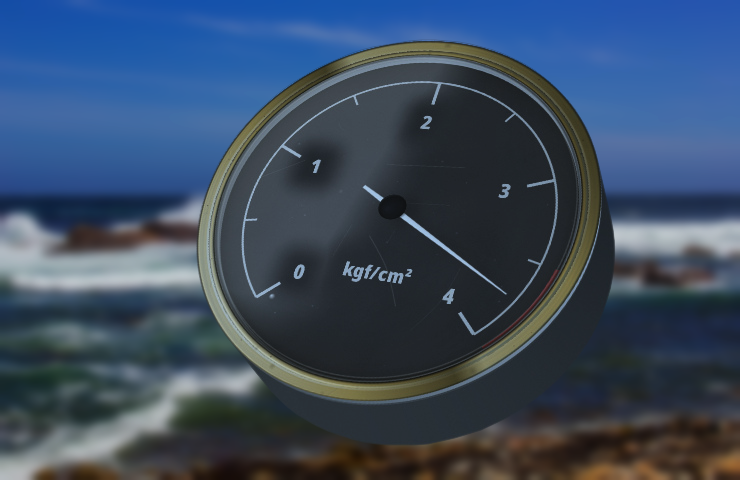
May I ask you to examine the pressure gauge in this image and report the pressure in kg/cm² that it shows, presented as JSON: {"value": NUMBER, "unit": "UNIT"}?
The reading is {"value": 3.75, "unit": "kg/cm²"}
